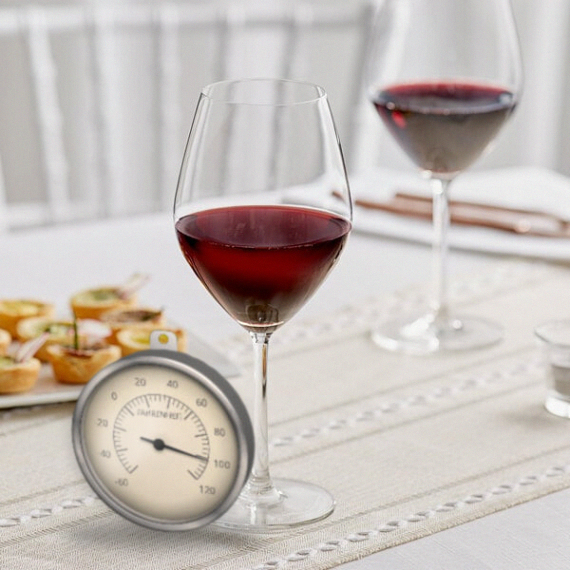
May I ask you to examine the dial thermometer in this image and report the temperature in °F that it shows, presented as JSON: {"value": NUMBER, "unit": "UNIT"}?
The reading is {"value": 100, "unit": "°F"}
